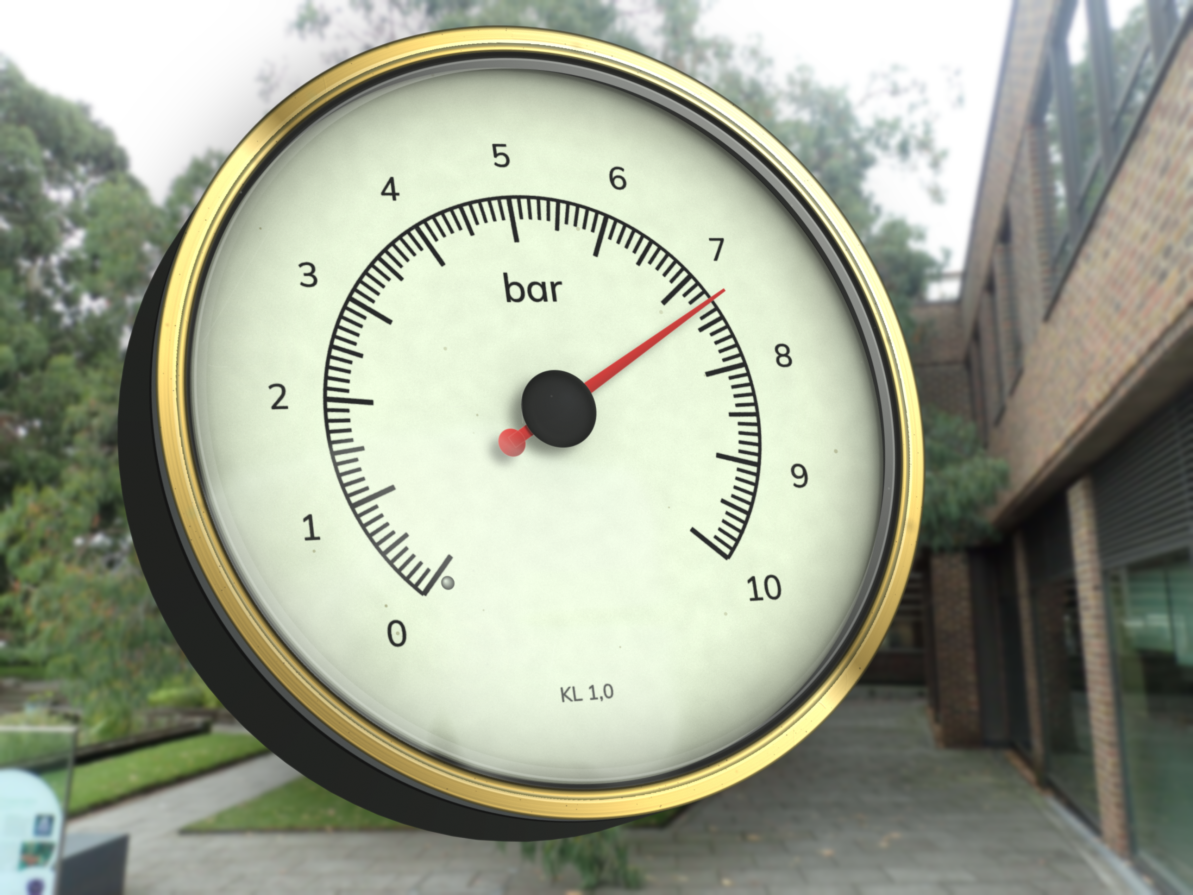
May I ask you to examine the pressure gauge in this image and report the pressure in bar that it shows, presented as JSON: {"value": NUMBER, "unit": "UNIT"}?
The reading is {"value": 7.3, "unit": "bar"}
